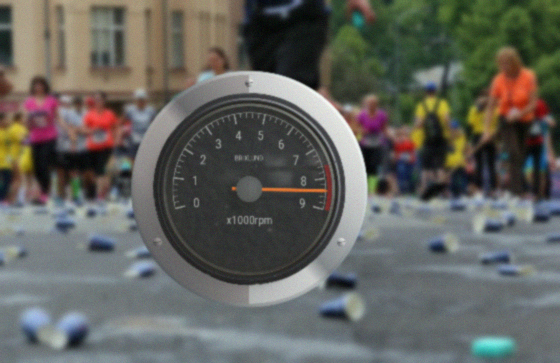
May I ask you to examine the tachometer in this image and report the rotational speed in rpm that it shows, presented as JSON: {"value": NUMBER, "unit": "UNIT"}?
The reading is {"value": 8400, "unit": "rpm"}
